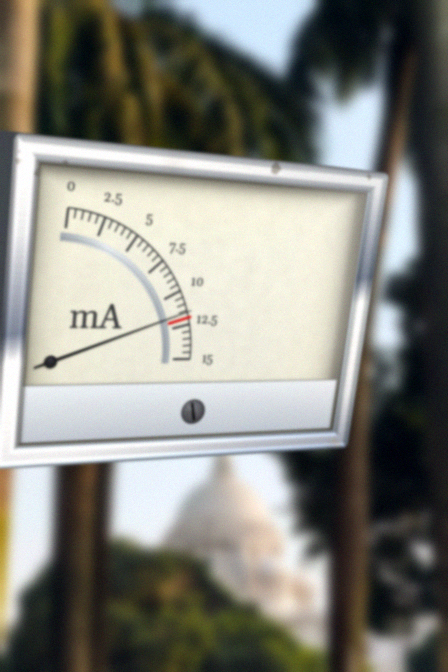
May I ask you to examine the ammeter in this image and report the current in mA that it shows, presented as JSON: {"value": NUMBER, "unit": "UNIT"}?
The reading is {"value": 11.5, "unit": "mA"}
